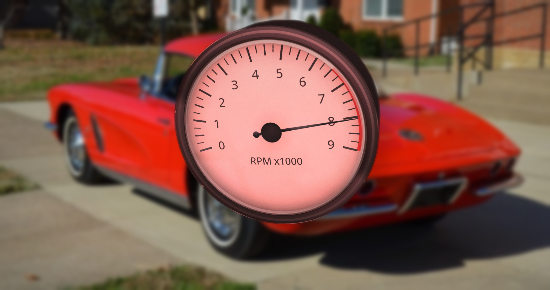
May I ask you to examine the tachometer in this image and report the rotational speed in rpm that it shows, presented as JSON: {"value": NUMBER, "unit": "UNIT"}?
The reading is {"value": 8000, "unit": "rpm"}
